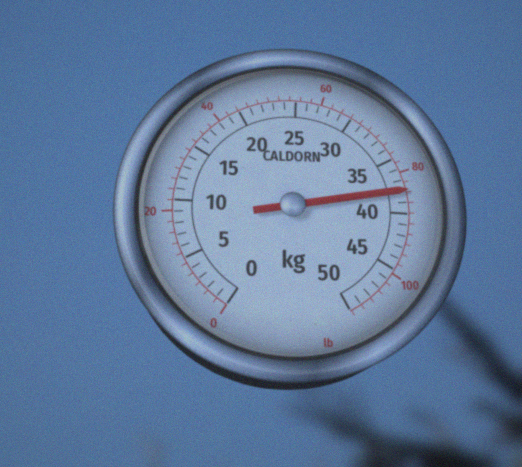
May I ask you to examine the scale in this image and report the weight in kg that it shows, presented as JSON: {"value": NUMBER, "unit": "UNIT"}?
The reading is {"value": 38, "unit": "kg"}
